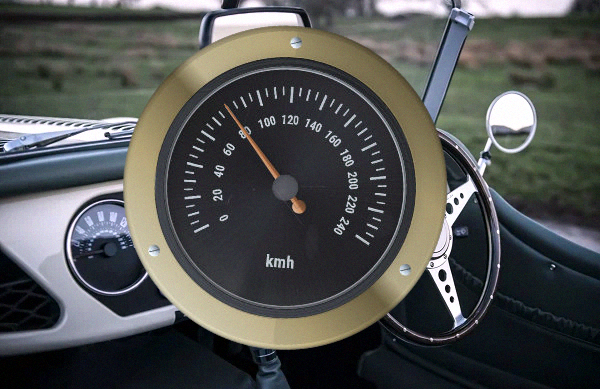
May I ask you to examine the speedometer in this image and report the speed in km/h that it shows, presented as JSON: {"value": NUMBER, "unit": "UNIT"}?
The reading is {"value": 80, "unit": "km/h"}
